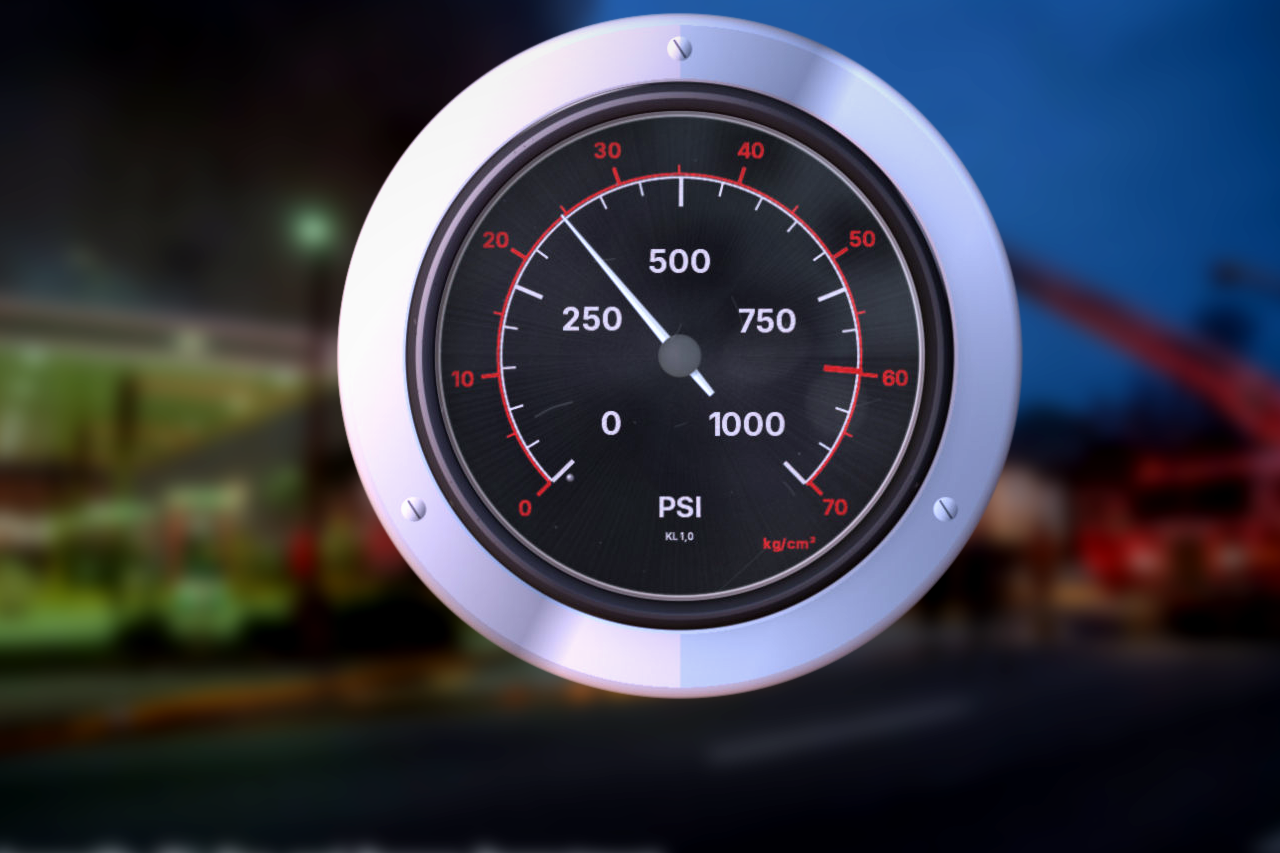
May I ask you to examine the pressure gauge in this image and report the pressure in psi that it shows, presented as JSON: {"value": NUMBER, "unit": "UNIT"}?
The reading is {"value": 350, "unit": "psi"}
